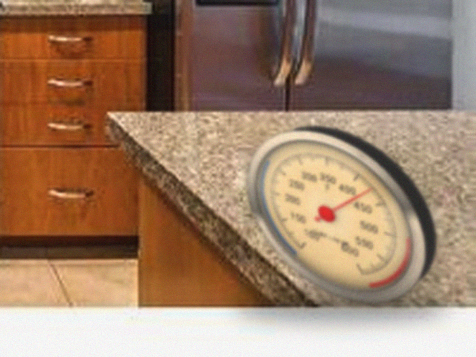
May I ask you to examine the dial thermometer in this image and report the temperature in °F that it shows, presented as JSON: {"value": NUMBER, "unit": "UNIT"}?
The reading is {"value": 425, "unit": "°F"}
